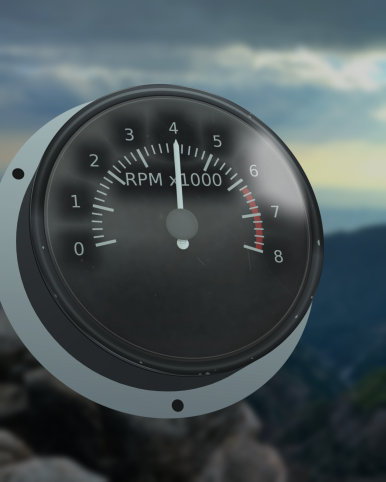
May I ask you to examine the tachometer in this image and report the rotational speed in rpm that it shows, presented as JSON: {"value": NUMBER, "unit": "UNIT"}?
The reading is {"value": 4000, "unit": "rpm"}
